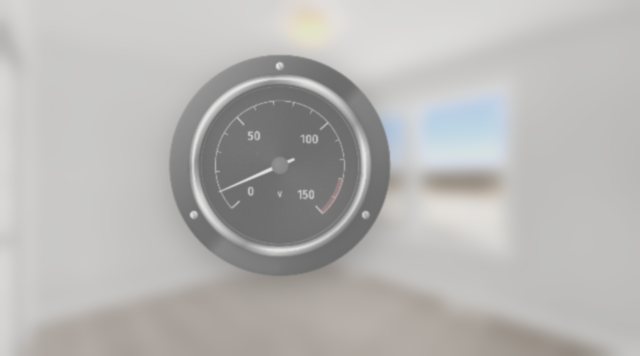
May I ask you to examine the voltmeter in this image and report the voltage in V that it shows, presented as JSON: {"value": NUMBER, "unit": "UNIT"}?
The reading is {"value": 10, "unit": "V"}
